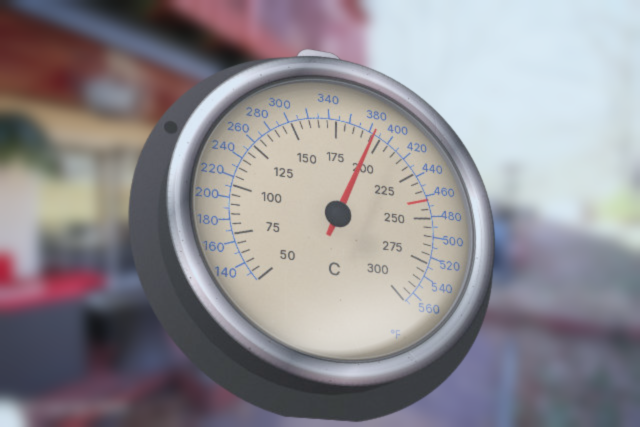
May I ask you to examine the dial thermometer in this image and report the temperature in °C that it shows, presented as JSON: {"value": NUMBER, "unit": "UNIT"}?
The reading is {"value": 195, "unit": "°C"}
